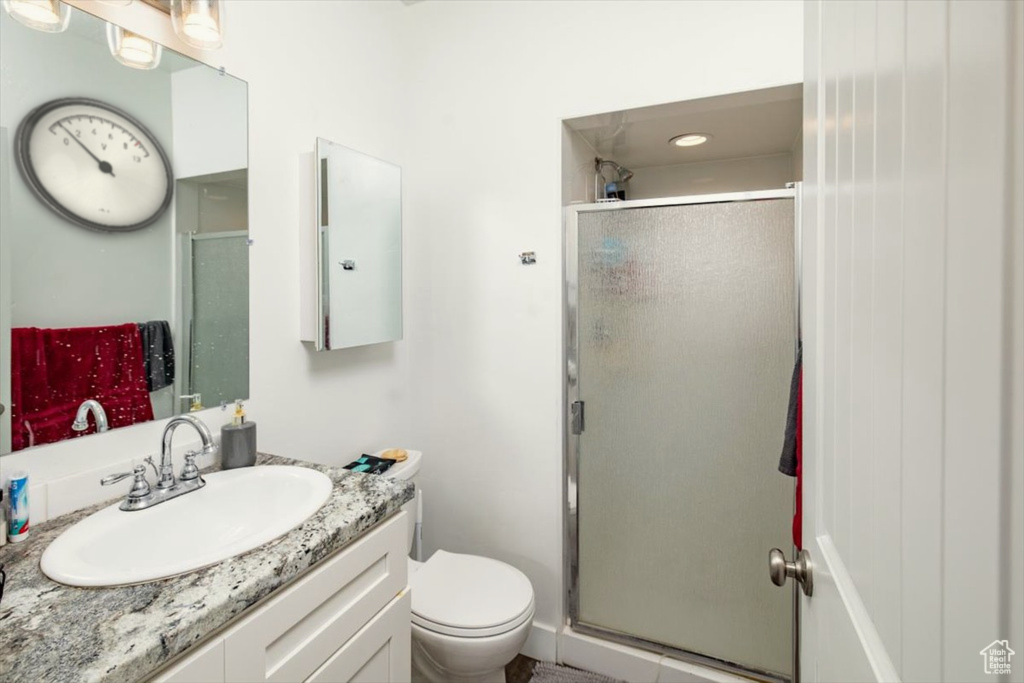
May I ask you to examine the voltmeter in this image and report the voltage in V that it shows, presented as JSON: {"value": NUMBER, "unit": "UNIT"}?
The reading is {"value": 1, "unit": "V"}
